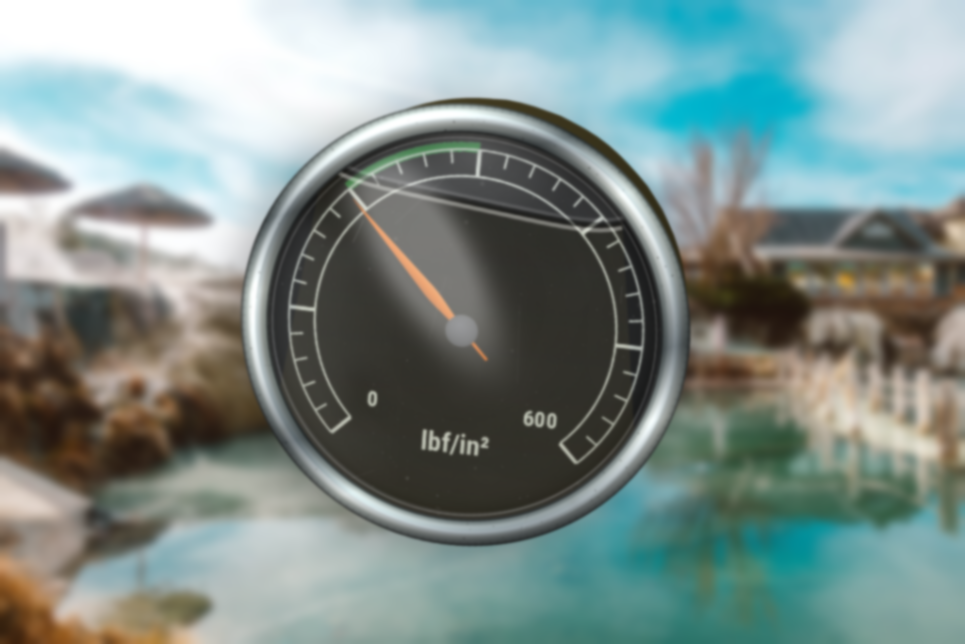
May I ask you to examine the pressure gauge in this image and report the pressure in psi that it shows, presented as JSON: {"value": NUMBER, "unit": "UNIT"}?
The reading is {"value": 200, "unit": "psi"}
